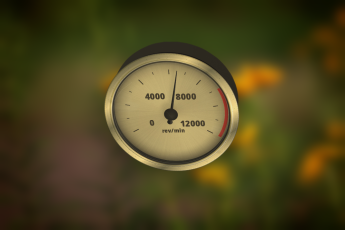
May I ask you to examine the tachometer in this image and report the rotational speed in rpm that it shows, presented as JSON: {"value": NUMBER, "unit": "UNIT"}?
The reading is {"value": 6500, "unit": "rpm"}
